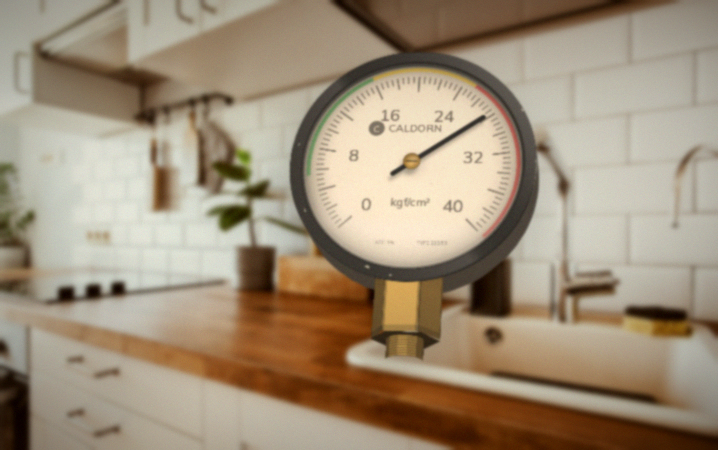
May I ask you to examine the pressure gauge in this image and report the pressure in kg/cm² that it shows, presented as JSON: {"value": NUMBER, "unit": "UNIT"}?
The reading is {"value": 28, "unit": "kg/cm²"}
